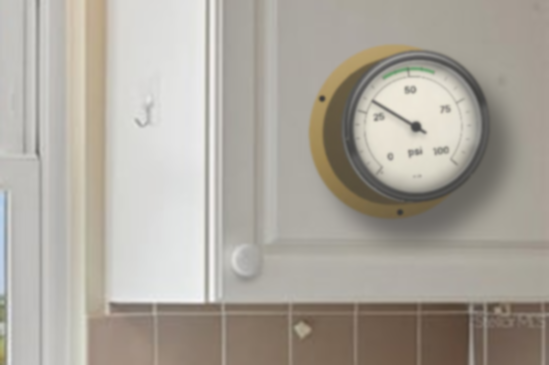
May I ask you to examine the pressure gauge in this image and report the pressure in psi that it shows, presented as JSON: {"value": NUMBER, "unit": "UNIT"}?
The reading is {"value": 30, "unit": "psi"}
